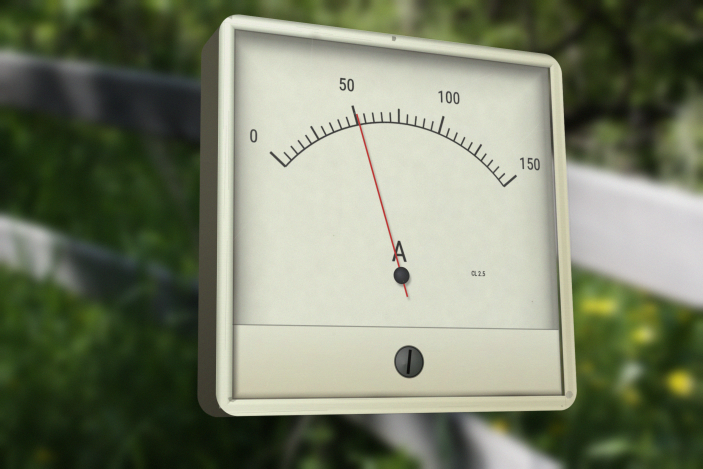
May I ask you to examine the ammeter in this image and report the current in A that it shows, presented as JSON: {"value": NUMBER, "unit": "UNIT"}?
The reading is {"value": 50, "unit": "A"}
